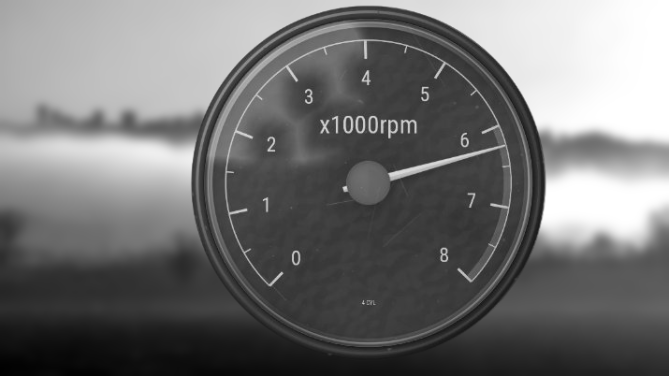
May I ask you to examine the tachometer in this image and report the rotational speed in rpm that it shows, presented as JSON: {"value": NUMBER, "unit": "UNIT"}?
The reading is {"value": 6250, "unit": "rpm"}
